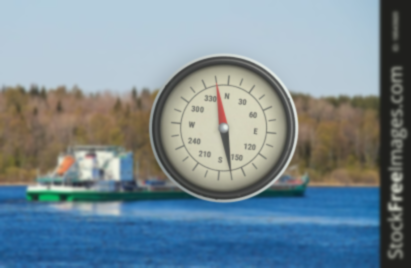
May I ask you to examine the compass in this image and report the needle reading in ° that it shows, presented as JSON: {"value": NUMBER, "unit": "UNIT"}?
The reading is {"value": 345, "unit": "°"}
